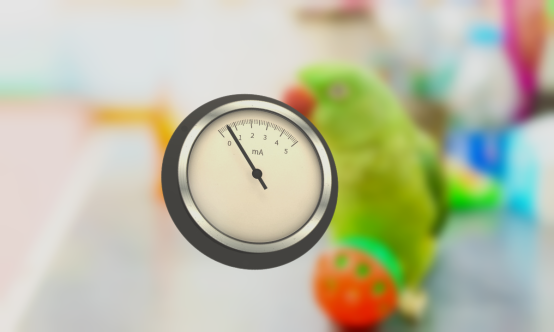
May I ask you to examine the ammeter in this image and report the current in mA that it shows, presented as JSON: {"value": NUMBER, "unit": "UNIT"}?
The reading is {"value": 0.5, "unit": "mA"}
